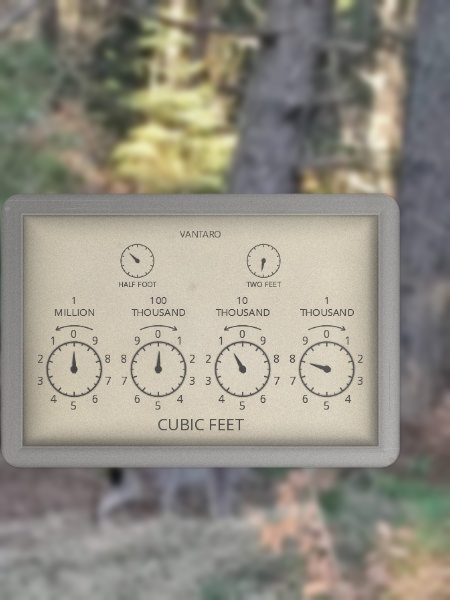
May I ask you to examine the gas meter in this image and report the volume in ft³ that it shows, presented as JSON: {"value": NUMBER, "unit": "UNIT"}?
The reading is {"value": 800, "unit": "ft³"}
